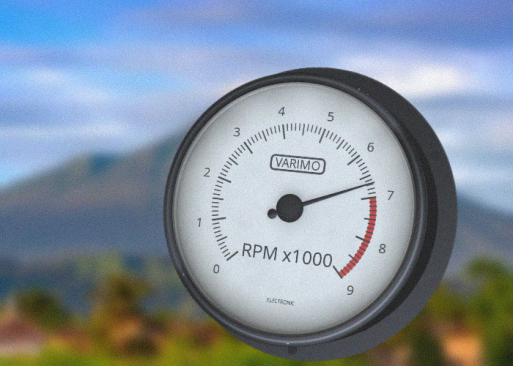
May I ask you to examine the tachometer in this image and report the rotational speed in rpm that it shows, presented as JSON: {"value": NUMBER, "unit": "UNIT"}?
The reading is {"value": 6700, "unit": "rpm"}
